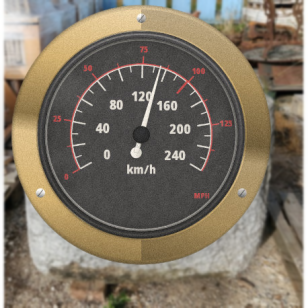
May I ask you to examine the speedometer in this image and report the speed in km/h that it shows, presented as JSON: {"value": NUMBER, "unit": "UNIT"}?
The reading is {"value": 135, "unit": "km/h"}
